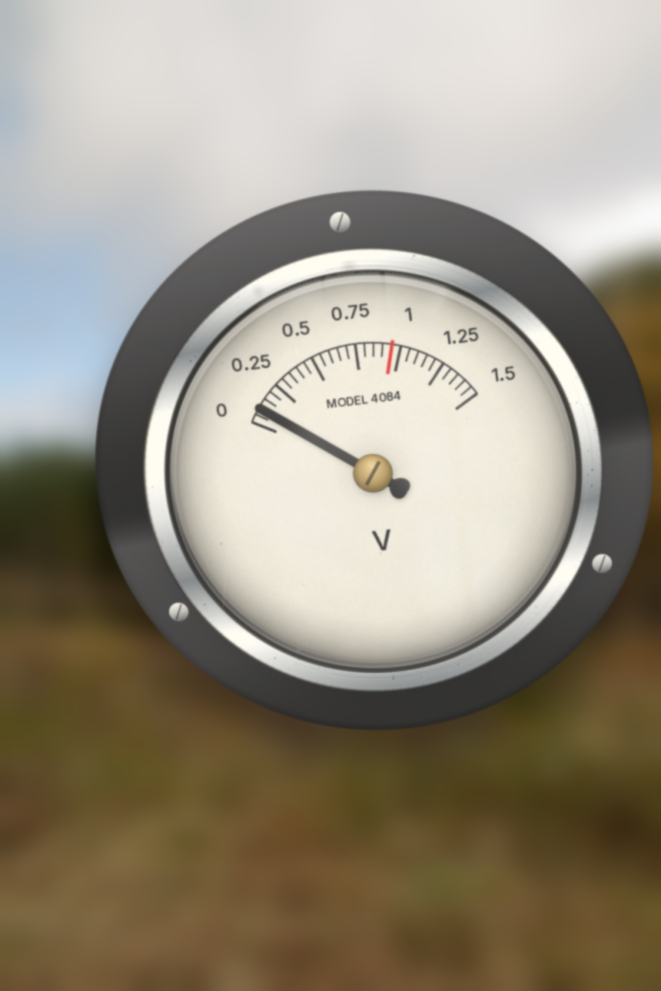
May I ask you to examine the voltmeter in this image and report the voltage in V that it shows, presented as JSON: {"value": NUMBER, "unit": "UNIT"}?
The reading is {"value": 0.1, "unit": "V"}
